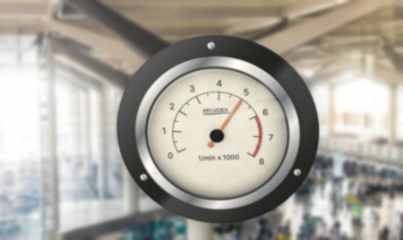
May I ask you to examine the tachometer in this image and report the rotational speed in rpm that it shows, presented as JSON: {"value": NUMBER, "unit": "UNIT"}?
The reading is {"value": 5000, "unit": "rpm"}
